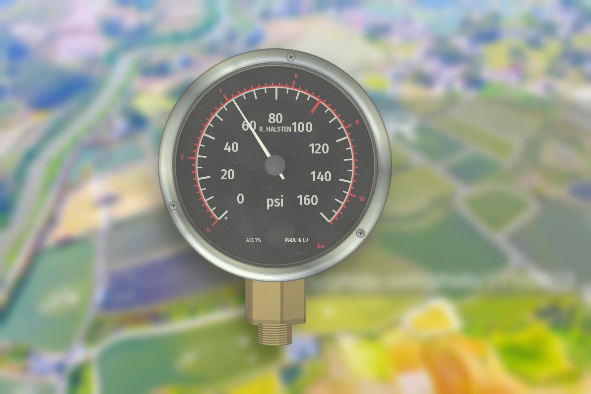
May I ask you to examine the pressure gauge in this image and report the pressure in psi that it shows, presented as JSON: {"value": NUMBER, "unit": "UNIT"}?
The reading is {"value": 60, "unit": "psi"}
